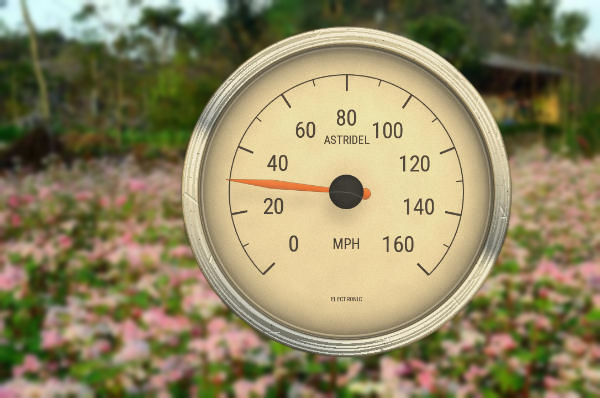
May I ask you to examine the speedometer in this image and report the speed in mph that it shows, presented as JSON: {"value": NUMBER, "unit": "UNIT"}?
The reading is {"value": 30, "unit": "mph"}
